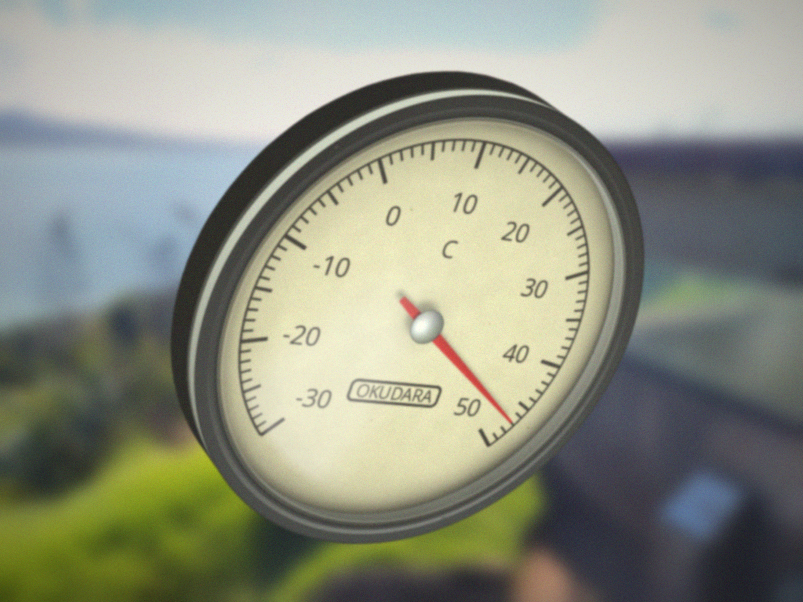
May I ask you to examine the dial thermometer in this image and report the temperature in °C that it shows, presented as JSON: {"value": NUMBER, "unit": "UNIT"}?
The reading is {"value": 47, "unit": "°C"}
